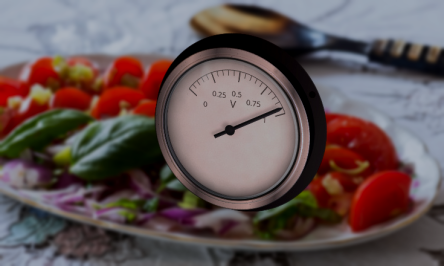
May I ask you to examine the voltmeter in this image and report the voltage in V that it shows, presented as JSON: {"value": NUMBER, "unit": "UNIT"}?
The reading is {"value": 0.95, "unit": "V"}
